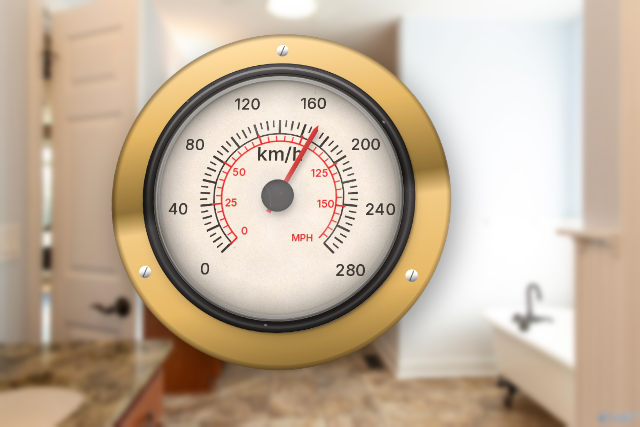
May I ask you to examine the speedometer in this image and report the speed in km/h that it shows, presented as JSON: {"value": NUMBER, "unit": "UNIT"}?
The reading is {"value": 170, "unit": "km/h"}
